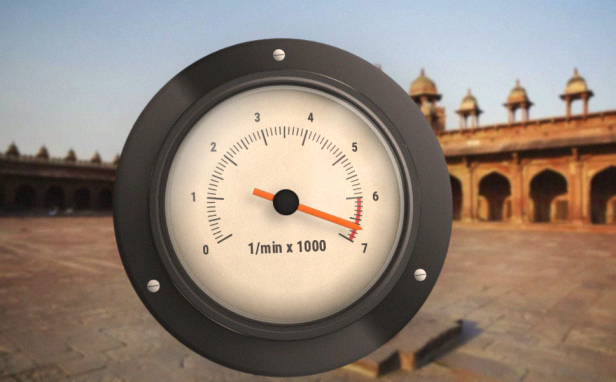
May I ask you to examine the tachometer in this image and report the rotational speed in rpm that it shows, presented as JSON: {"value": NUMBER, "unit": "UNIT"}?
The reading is {"value": 6700, "unit": "rpm"}
